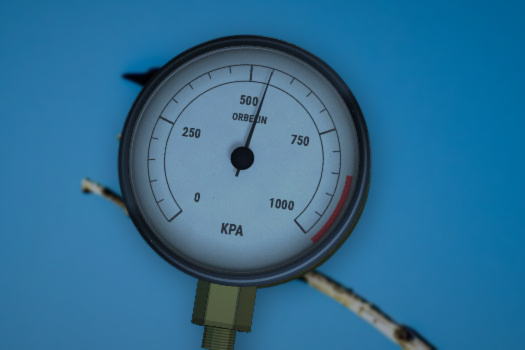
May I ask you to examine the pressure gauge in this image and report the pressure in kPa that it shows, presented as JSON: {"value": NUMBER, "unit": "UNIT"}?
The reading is {"value": 550, "unit": "kPa"}
